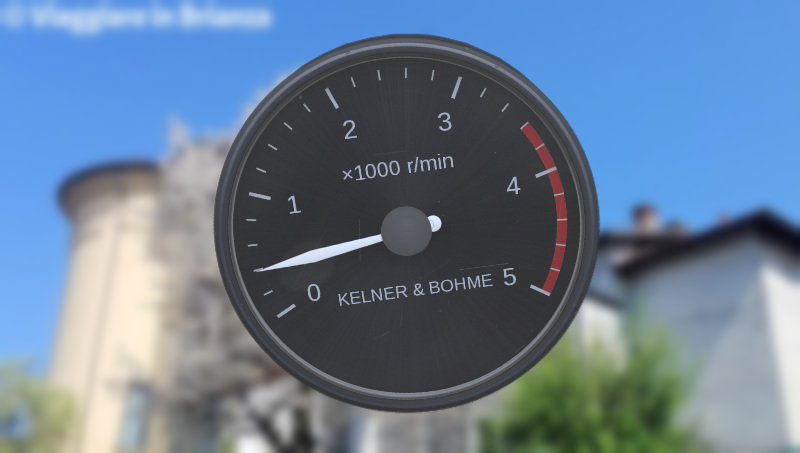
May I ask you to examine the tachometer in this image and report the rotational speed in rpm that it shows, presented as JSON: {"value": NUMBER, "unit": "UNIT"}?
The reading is {"value": 400, "unit": "rpm"}
